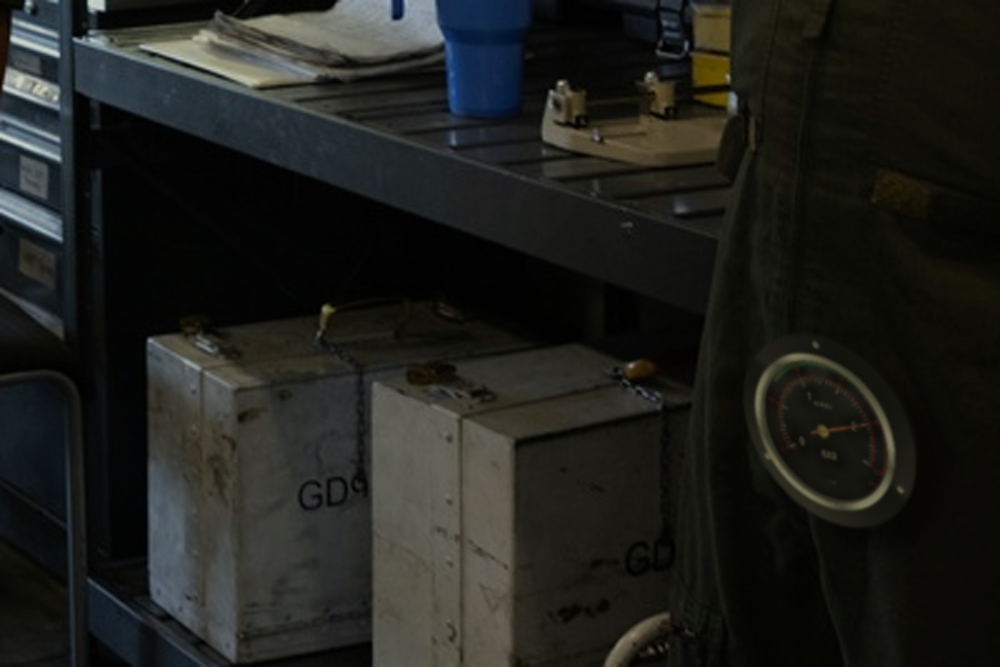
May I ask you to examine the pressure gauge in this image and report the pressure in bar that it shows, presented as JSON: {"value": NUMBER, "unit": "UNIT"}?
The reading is {"value": 2, "unit": "bar"}
